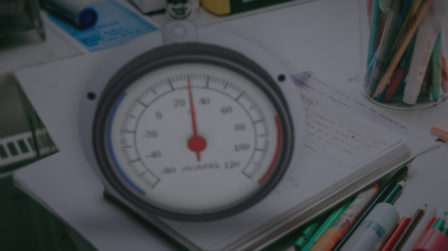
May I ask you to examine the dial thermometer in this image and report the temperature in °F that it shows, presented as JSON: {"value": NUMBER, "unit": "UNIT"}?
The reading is {"value": 30, "unit": "°F"}
